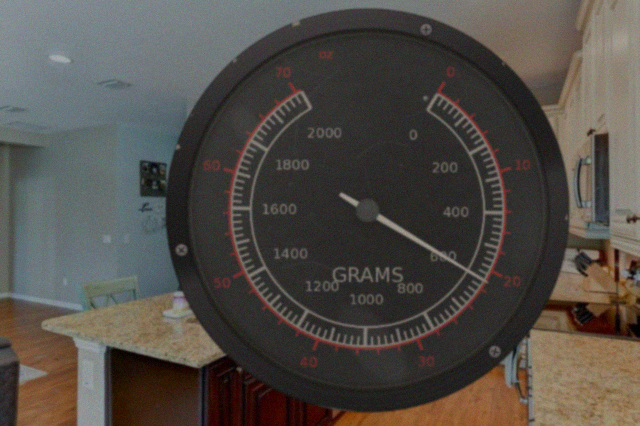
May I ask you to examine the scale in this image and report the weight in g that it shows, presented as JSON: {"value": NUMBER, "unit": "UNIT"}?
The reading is {"value": 600, "unit": "g"}
